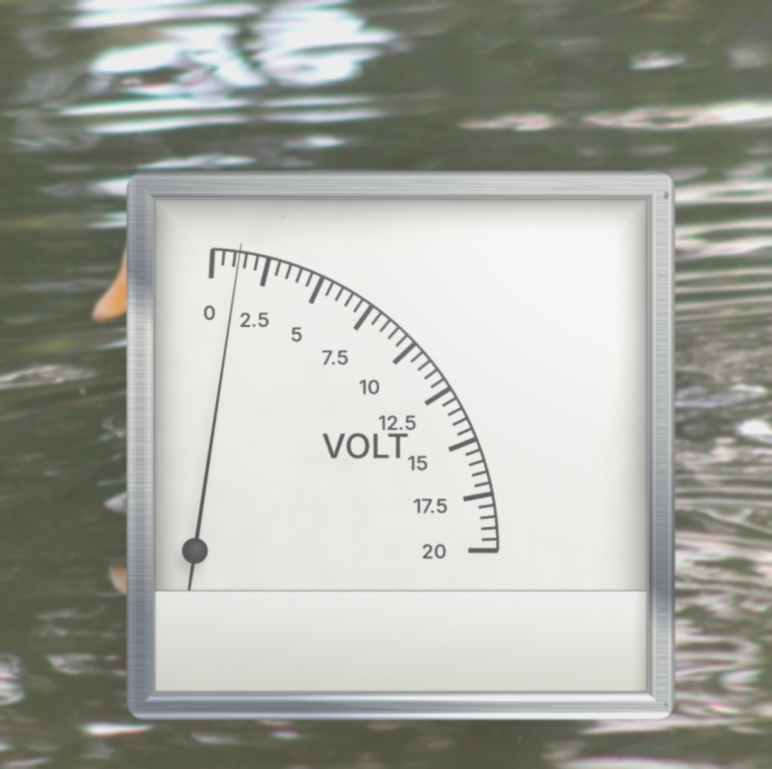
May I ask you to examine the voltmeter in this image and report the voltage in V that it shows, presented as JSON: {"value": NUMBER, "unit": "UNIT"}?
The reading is {"value": 1.25, "unit": "V"}
